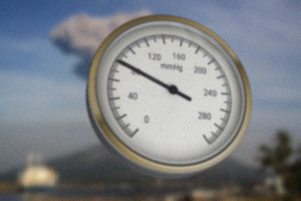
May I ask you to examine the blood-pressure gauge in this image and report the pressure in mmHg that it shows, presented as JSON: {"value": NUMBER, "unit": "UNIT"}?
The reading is {"value": 80, "unit": "mmHg"}
